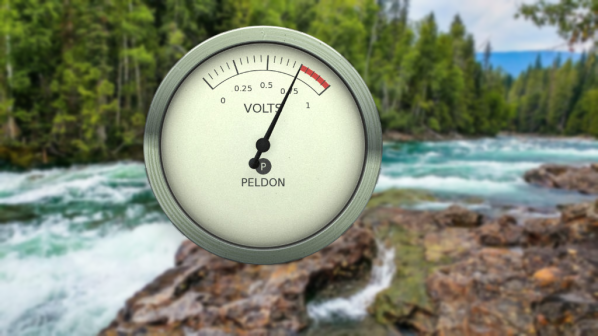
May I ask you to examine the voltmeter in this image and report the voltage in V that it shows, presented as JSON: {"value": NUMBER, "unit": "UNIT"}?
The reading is {"value": 0.75, "unit": "V"}
